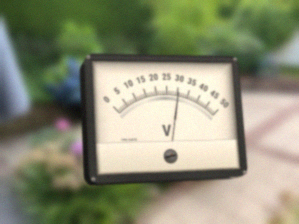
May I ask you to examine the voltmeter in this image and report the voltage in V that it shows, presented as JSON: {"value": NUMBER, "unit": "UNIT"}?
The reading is {"value": 30, "unit": "V"}
